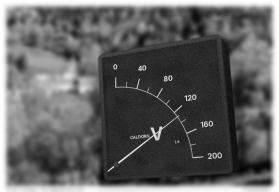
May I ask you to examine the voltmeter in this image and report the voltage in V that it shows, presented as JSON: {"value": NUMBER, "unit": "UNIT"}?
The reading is {"value": 130, "unit": "V"}
